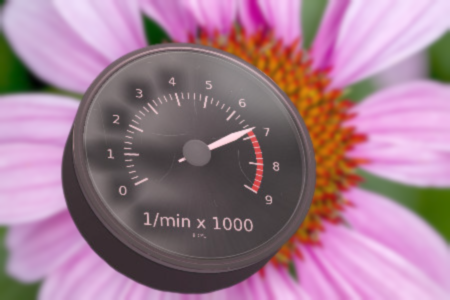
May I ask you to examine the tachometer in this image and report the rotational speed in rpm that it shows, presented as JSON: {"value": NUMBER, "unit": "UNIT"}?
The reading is {"value": 6800, "unit": "rpm"}
